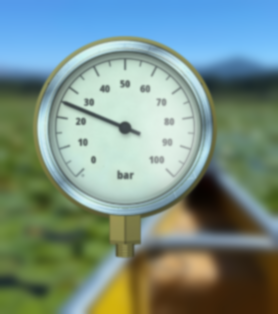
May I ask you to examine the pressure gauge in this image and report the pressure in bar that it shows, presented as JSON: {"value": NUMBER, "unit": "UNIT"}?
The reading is {"value": 25, "unit": "bar"}
